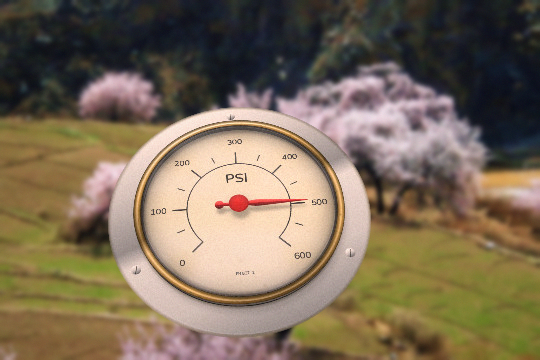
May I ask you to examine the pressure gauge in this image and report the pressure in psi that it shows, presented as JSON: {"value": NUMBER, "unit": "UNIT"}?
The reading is {"value": 500, "unit": "psi"}
